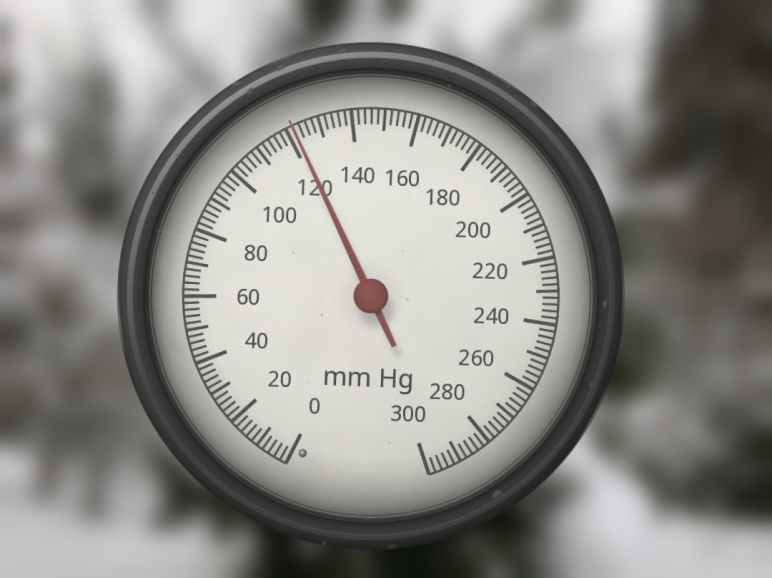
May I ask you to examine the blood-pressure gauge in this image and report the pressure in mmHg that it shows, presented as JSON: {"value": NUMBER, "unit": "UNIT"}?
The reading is {"value": 122, "unit": "mmHg"}
